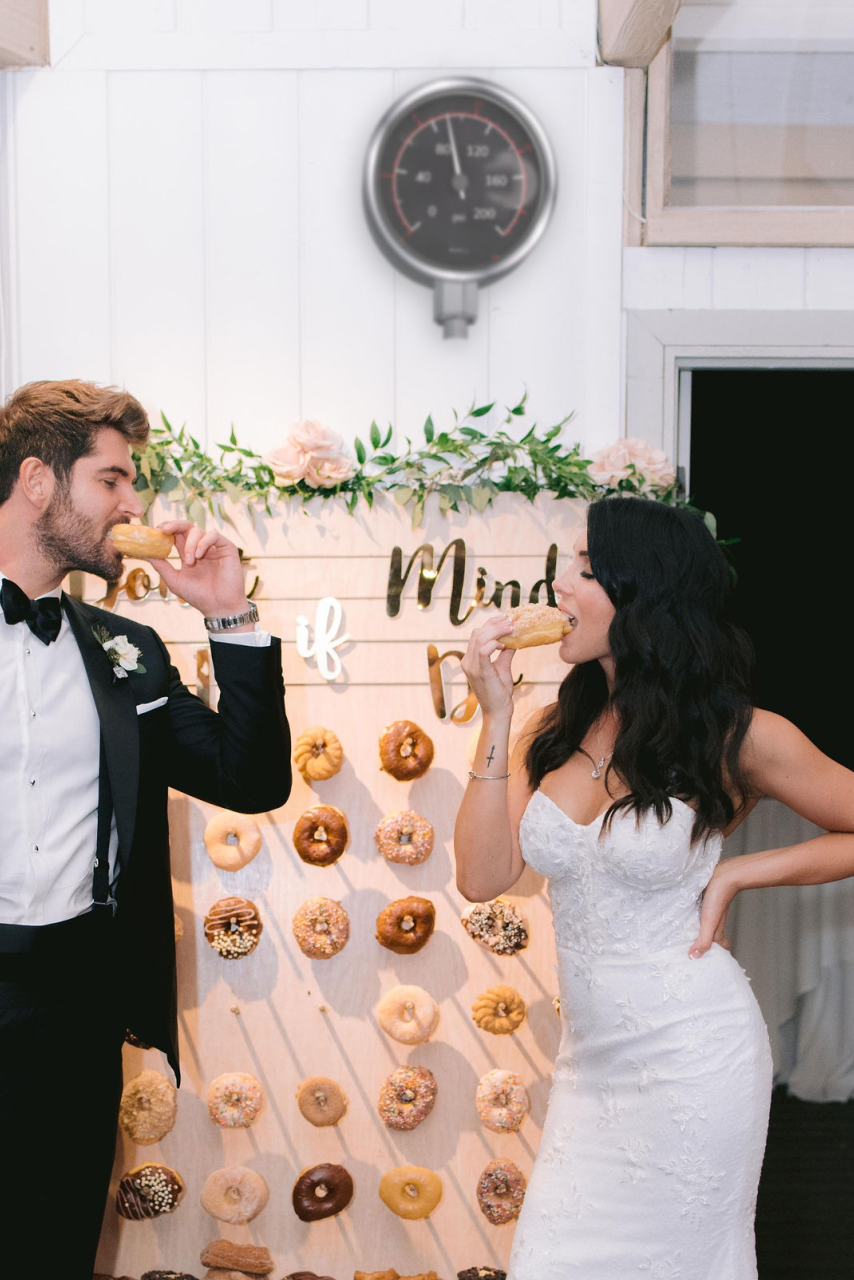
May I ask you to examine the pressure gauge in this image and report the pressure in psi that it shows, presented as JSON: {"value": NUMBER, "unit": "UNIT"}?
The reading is {"value": 90, "unit": "psi"}
